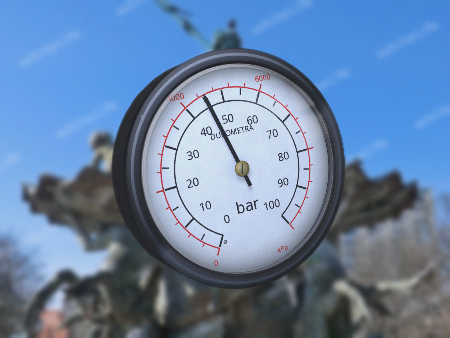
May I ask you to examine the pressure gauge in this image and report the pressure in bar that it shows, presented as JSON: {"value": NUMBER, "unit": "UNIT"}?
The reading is {"value": 45, "unit": "bar"}
